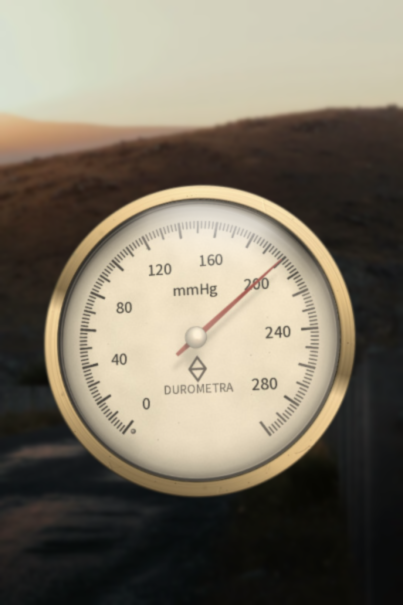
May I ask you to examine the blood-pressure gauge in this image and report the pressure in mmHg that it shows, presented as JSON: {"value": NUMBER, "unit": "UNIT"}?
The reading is {"value": 200, "unit": "mmHg"}
